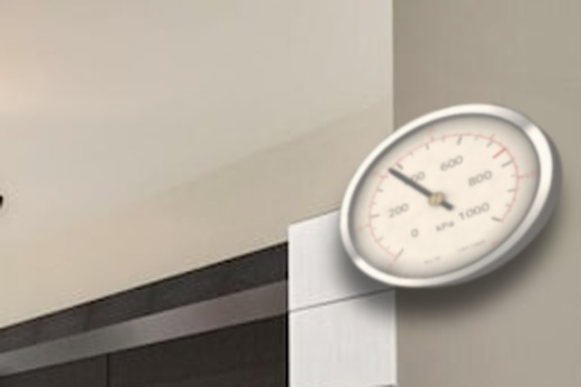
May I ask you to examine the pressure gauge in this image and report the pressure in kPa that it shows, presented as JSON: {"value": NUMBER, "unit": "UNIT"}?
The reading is {"value": 375, "unit": "kPa"}
